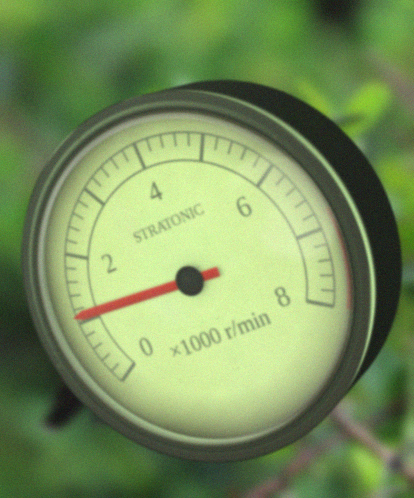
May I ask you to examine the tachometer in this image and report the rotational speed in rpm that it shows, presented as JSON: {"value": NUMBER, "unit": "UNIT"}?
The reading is {"value": 1100, "unit": "rpm"}
